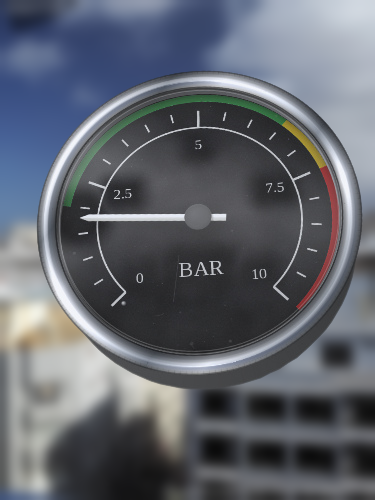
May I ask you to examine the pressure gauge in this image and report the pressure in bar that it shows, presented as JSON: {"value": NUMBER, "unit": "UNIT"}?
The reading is {"value": 1.75, "unit": "bar"}
